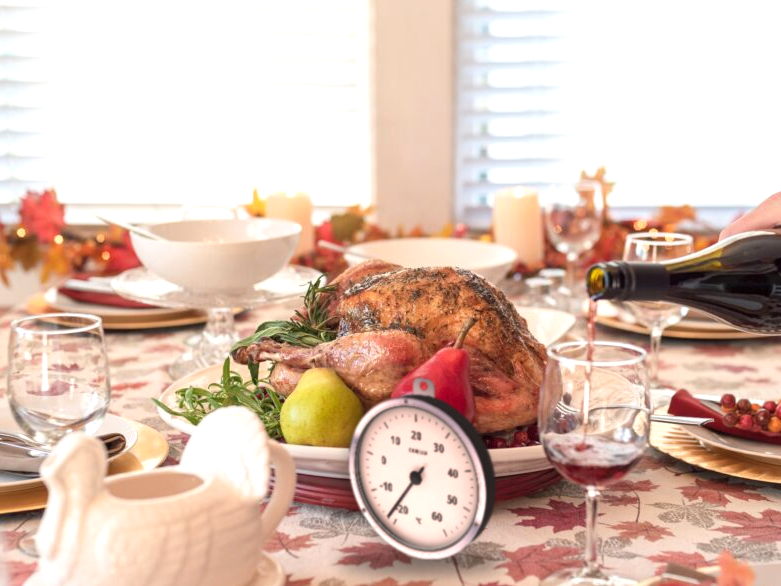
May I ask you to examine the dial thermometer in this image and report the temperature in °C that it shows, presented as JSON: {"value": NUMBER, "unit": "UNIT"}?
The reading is {"value": -18, "unit": "°C"}
